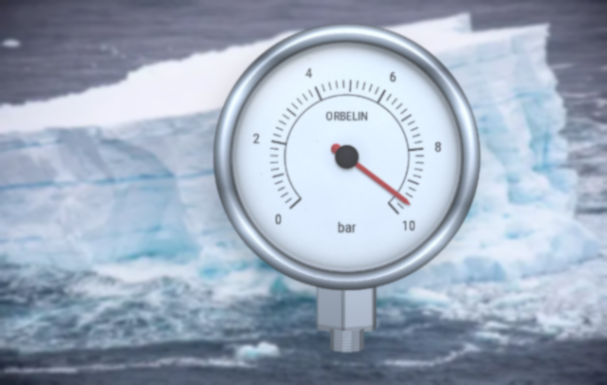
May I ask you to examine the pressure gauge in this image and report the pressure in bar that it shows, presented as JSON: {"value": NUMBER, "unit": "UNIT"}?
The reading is {"value": 9.6, "unit": "bar"}
